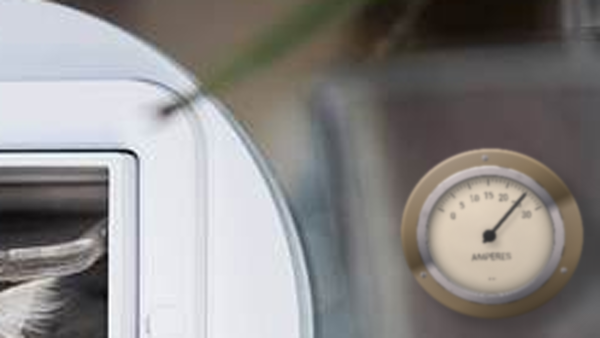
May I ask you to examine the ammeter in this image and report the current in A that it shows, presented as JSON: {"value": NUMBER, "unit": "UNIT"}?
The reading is {"value": 25, "unit": "A"}
